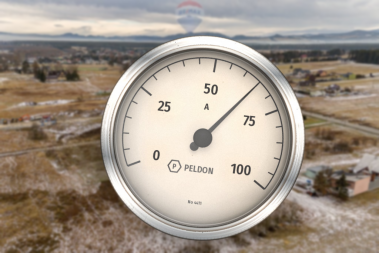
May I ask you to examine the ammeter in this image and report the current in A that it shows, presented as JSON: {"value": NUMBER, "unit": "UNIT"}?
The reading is {"value": 65, "unit": "A"}
